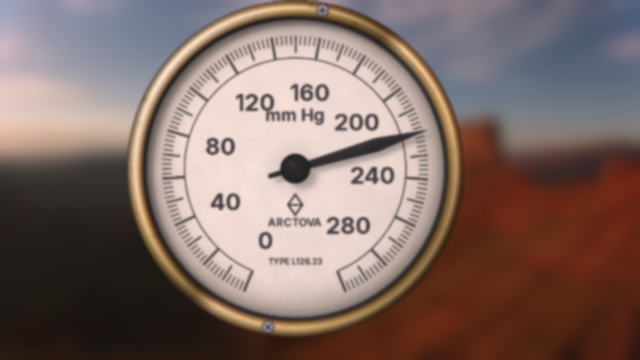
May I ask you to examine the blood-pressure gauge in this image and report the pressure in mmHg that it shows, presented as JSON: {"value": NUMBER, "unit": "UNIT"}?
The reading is {"value": 220, "unit": "mmHg"}
